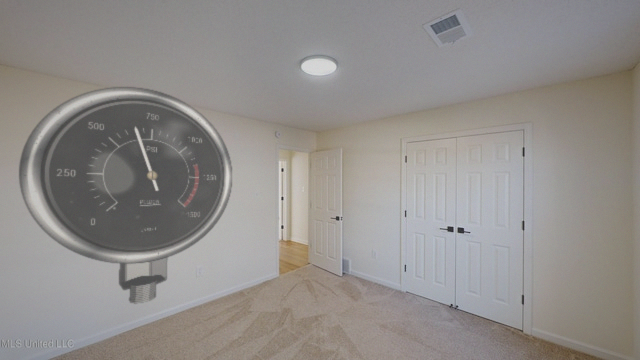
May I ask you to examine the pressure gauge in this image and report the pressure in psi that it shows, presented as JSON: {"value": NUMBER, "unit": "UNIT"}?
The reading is {"value": 650, "unit": "psi"}
